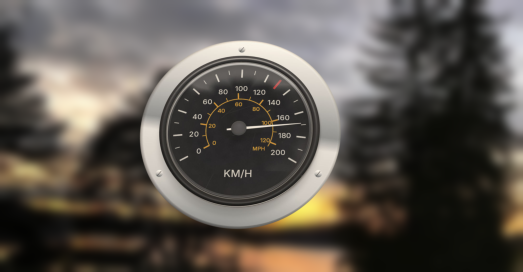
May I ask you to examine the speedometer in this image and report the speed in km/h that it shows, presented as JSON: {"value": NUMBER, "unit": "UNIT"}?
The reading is {"value": 170, "unit": "km/h"}
